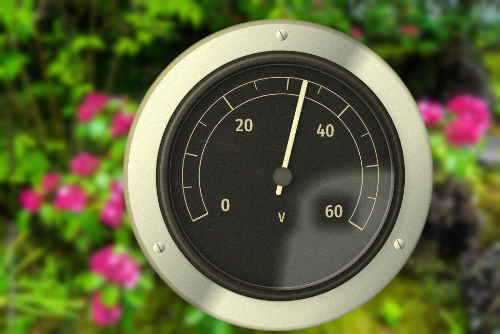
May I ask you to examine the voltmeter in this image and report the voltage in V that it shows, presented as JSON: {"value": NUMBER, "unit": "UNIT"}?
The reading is {"value": 32.5, "unit": "V"}
